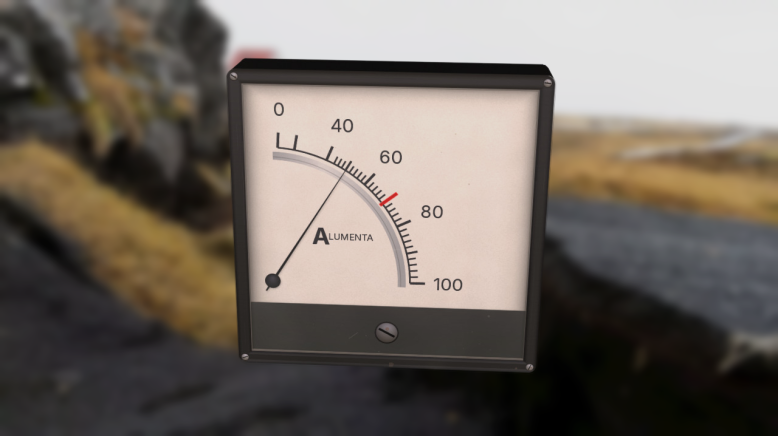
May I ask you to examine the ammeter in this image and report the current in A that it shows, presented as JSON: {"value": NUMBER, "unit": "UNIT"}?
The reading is {"value": 50, "unit": "A"}
